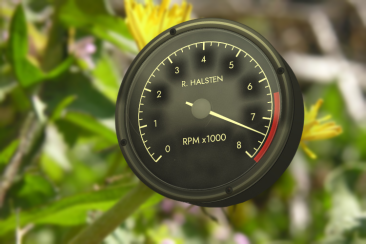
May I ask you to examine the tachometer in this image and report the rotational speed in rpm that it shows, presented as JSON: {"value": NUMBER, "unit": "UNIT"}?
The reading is {"value": 7400, "unit": "rpm"}
